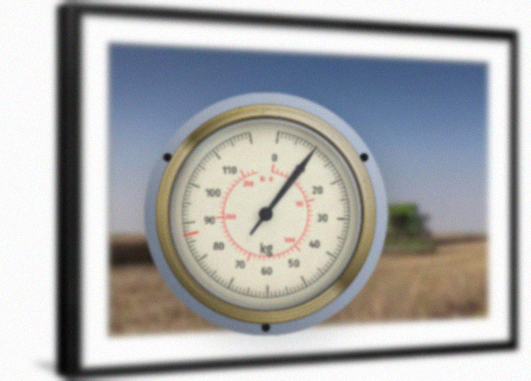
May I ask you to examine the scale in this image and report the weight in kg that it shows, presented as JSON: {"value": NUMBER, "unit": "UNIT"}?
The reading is {"value": 10, "unit": "kg"}
